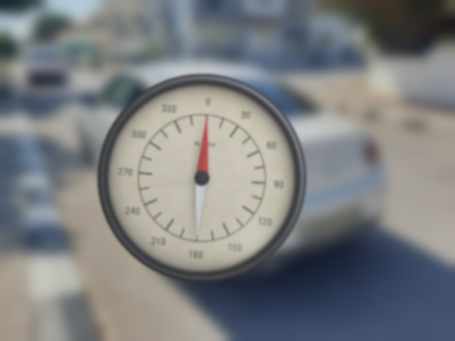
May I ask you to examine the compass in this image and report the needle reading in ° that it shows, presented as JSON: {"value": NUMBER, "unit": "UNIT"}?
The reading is {"value": 0, "unit": "°"}
